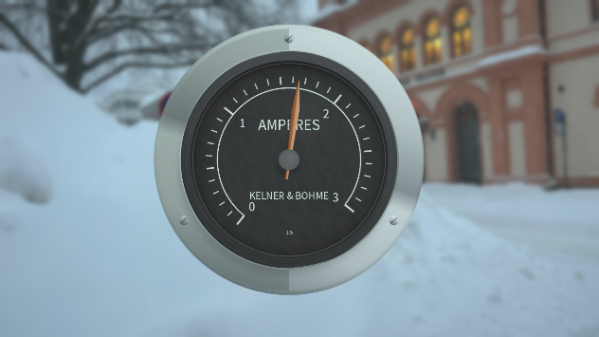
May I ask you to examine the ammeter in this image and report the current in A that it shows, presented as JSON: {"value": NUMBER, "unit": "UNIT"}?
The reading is {"value": 1.65, "unit": "A"}
